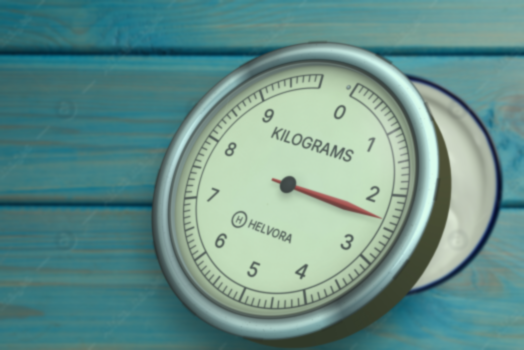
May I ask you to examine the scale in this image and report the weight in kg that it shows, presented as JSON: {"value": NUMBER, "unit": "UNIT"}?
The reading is {"value": 2.4, "unit": "kg"}
